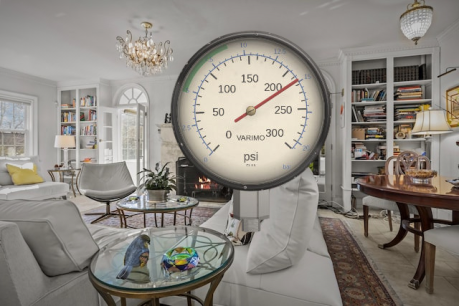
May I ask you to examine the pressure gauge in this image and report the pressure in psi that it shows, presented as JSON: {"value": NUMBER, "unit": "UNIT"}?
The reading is {"value": 215, "unit": "psi"}
